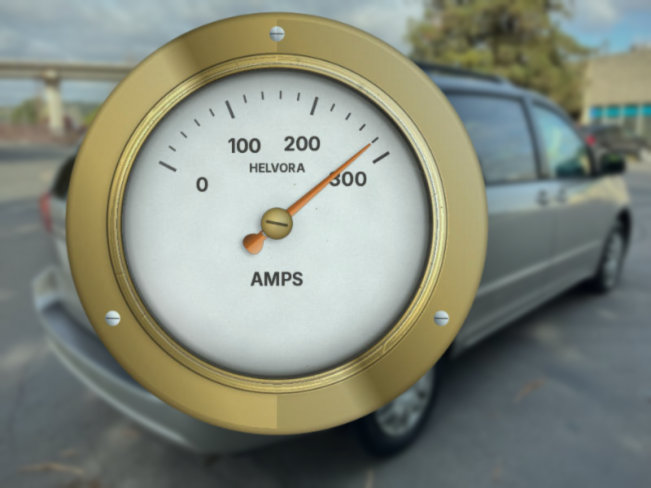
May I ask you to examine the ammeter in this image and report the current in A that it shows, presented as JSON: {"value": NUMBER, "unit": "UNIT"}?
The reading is {"value": 280, "unit": "A"}
